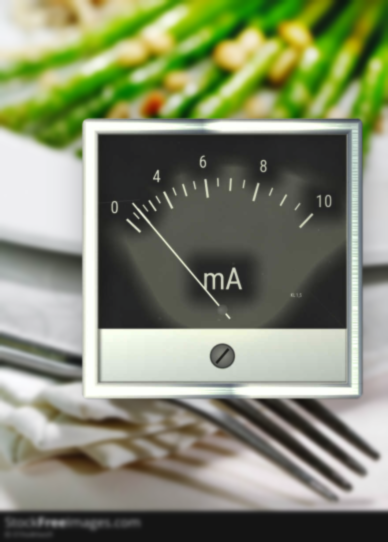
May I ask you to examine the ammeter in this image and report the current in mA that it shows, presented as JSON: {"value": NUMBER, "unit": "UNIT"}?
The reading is {"value": 2, "unit": "mA"}
